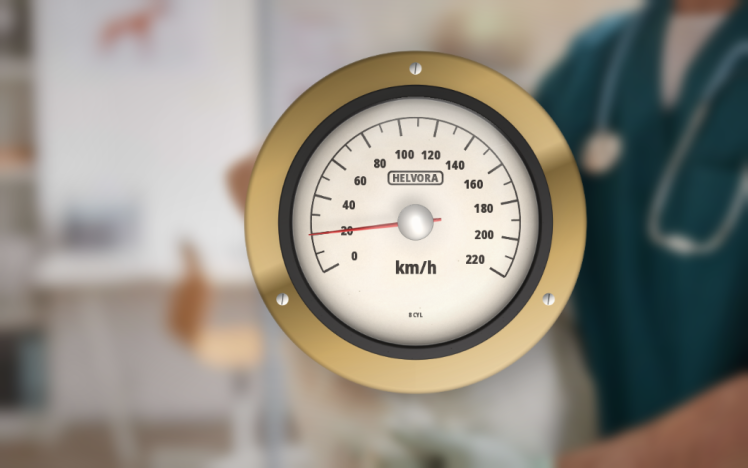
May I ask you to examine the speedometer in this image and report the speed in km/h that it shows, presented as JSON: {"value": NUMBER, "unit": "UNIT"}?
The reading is {"value": 20, "unit": "km/h"}
